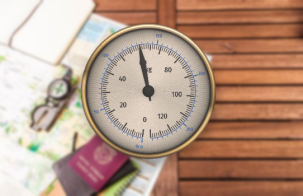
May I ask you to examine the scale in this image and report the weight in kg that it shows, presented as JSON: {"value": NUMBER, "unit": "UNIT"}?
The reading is {"value": 60, "unit": "kg"}
